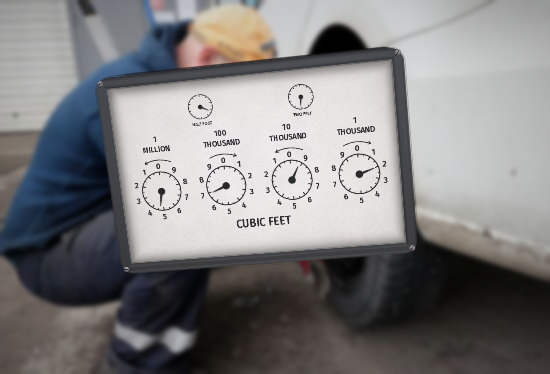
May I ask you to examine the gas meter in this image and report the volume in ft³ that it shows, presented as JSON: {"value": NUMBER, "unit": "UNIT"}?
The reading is {"value": 469200, "unit": "ft³"}
